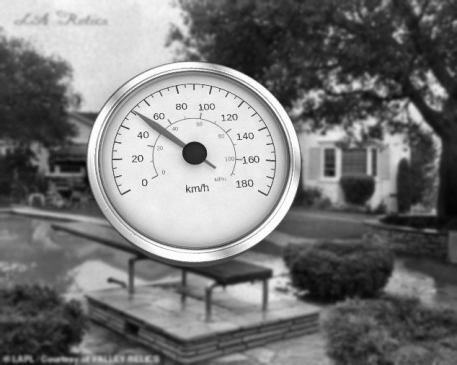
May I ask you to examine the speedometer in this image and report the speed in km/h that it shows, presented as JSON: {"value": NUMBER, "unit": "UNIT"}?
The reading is {"value": 50, "unit": "km/h"}
